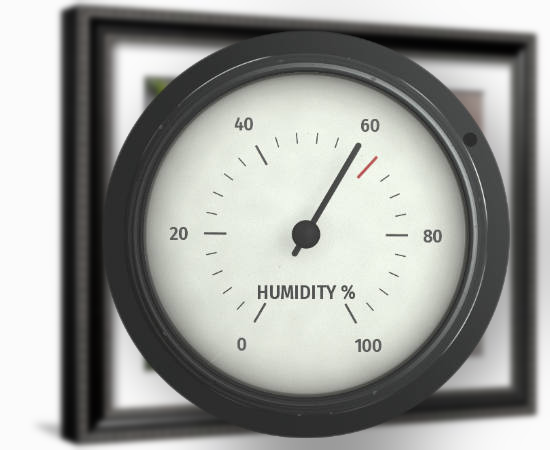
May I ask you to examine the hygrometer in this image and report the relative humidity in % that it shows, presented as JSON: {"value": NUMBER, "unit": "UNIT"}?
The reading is {"value": 60, "unit": "%"}
